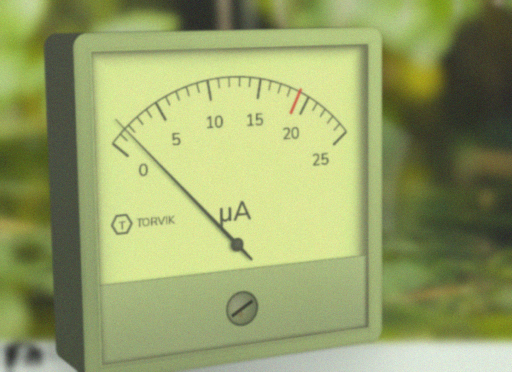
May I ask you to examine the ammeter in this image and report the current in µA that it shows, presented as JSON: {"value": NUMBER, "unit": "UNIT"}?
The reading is {"value": 1.5, "unit": "µA"}
